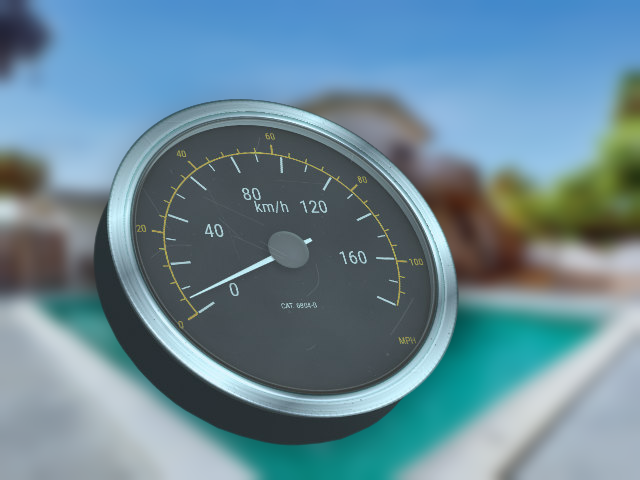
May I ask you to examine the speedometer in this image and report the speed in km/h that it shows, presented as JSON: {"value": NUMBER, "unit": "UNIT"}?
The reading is {"value": 5, "unit": "km/h"}
